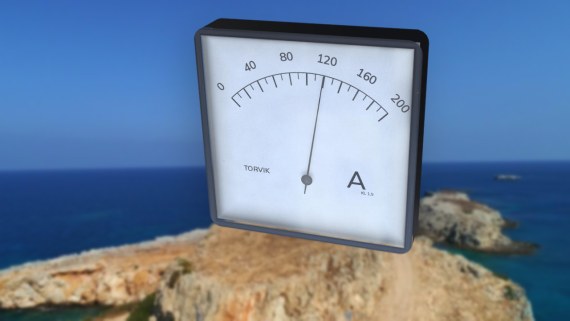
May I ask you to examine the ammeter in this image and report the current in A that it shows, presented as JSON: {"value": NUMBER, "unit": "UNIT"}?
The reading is {"value": 120, "unit": "A"}
